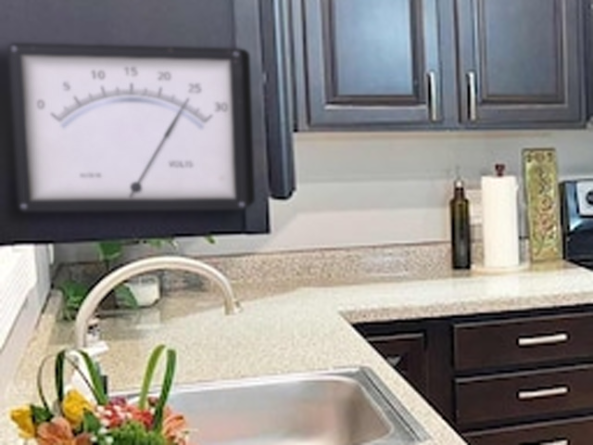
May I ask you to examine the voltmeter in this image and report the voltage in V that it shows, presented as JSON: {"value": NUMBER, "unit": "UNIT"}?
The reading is {"value": 25, "unit": "V"}
